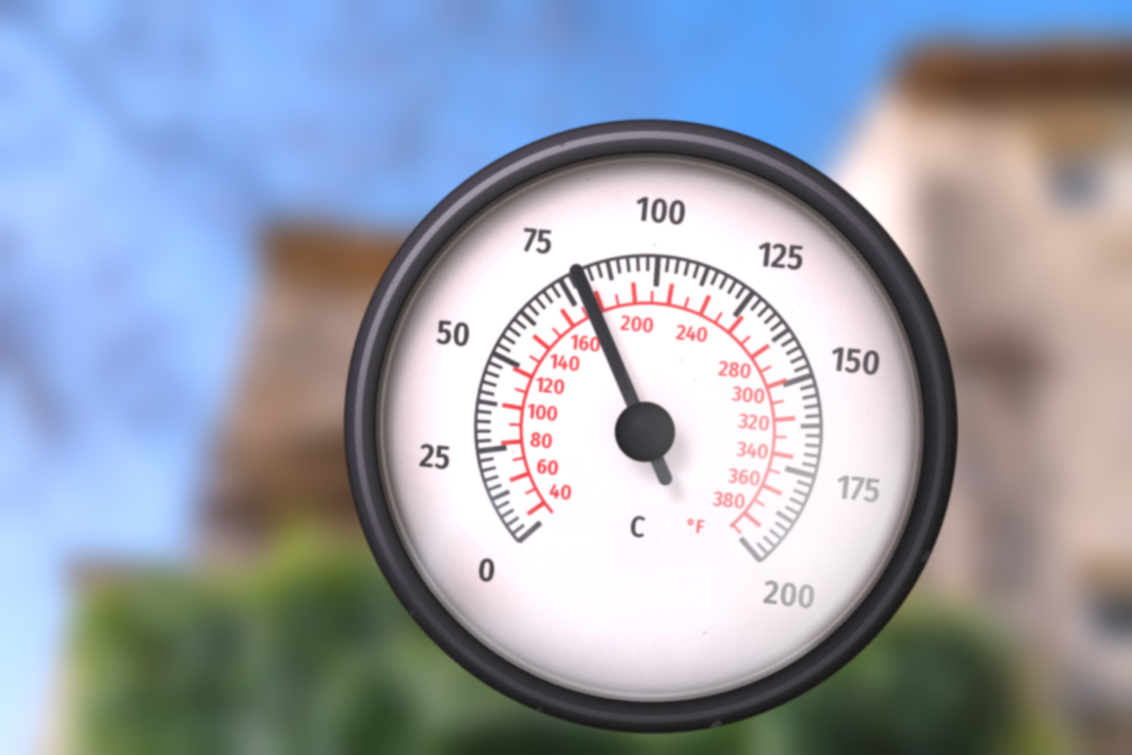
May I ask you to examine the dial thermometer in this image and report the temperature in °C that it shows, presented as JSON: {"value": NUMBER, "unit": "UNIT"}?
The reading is {"value": 80, "unit": "°C"}
